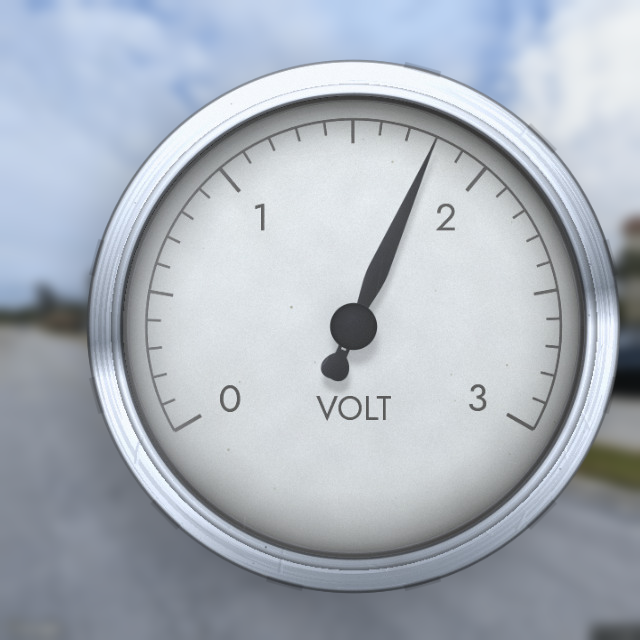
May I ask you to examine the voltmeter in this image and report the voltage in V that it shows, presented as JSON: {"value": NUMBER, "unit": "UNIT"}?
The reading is {"value": 1.8, "unit": "V"}
